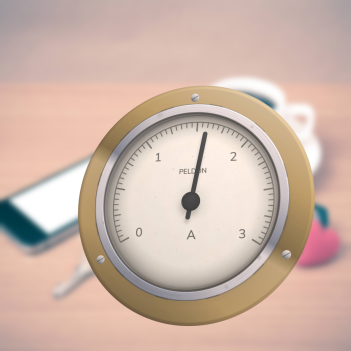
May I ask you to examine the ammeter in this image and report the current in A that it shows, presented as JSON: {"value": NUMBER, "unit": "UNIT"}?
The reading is {"value": 1.6, "unit": "A"}
